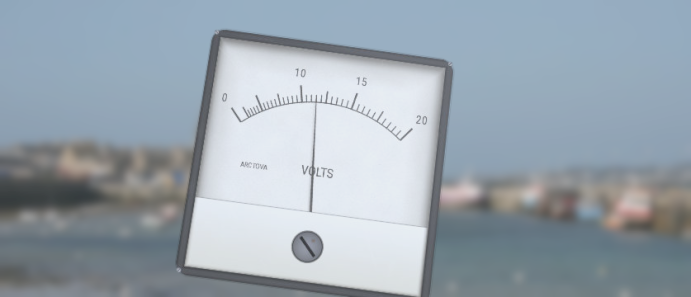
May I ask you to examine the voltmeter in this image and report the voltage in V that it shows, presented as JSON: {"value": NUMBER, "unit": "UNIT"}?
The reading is {"value": 11.5, "unit": "V"}
